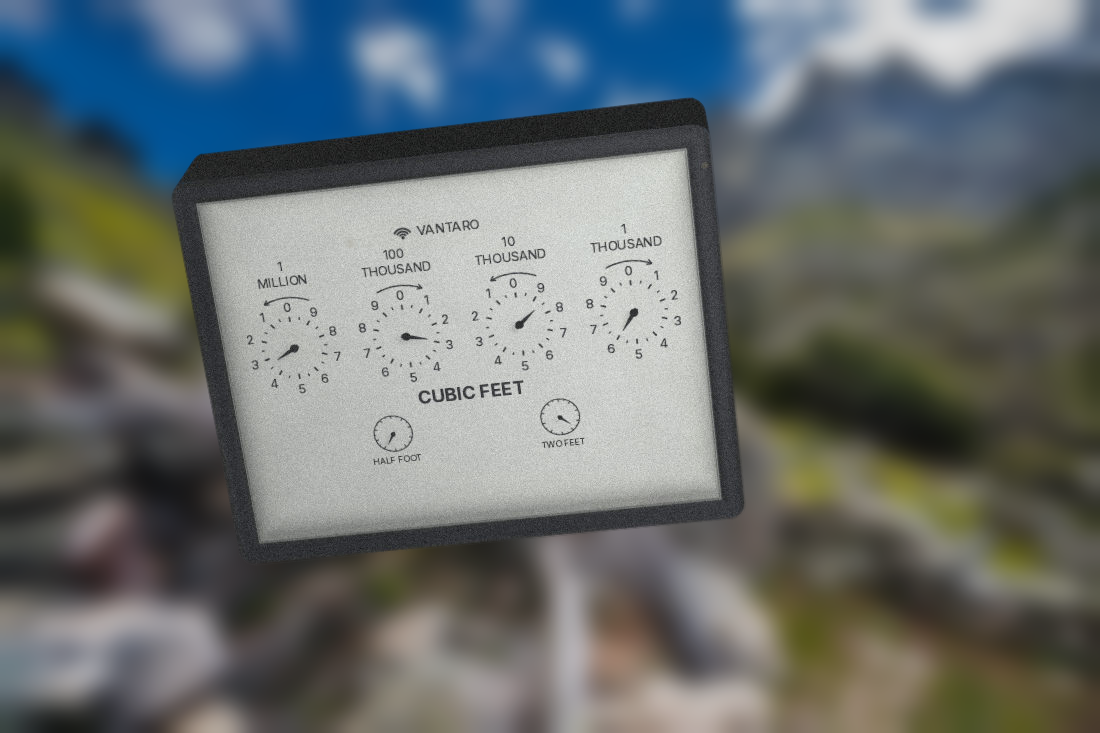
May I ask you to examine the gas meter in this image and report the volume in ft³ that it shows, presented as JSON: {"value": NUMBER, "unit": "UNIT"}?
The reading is {"value": 328600, "unit": "ft³"}
